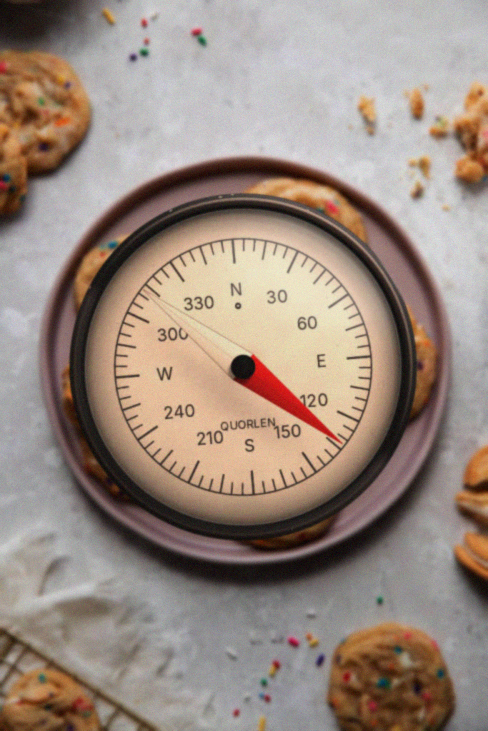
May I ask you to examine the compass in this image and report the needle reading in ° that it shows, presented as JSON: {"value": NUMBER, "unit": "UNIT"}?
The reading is {"value": 132.5, "unit": "°"}
